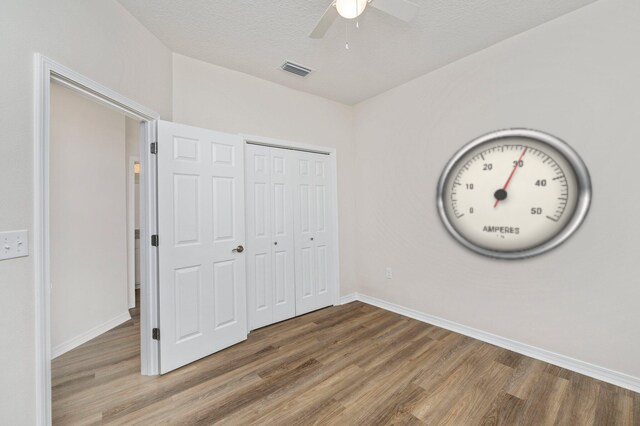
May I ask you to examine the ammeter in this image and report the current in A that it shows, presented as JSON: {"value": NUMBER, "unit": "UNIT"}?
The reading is {"value": 30, "unit": "A"}
